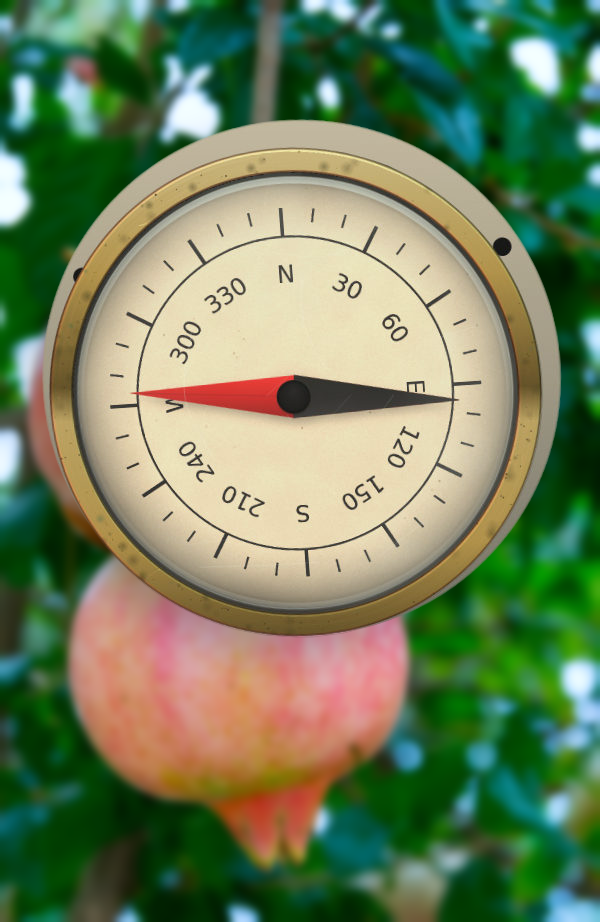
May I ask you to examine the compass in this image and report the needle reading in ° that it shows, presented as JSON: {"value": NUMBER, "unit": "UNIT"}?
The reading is {"value": 275, "unit": "°"}
